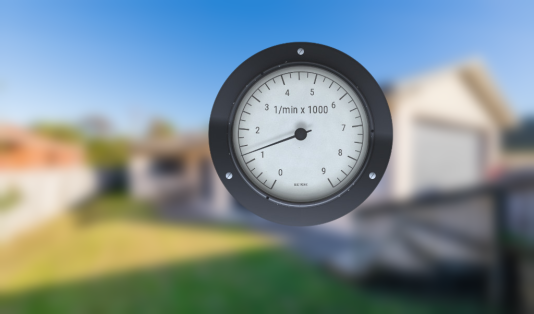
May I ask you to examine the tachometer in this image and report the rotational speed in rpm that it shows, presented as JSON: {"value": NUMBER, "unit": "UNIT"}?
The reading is {"value": 1250, "unit": "rpm"}
